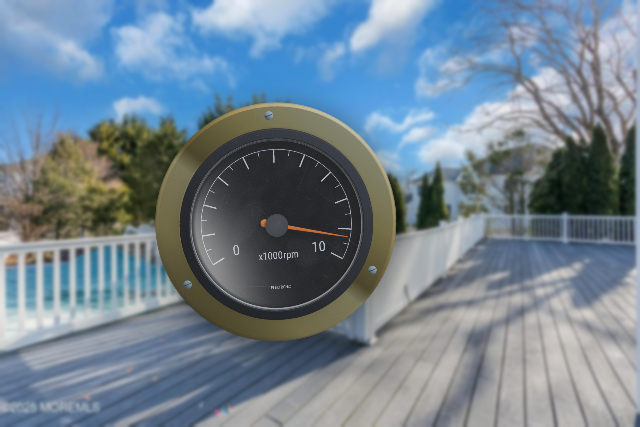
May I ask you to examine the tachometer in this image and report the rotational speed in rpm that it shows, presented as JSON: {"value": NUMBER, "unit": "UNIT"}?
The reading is {"value": 9250, "unit": "rpm"}
